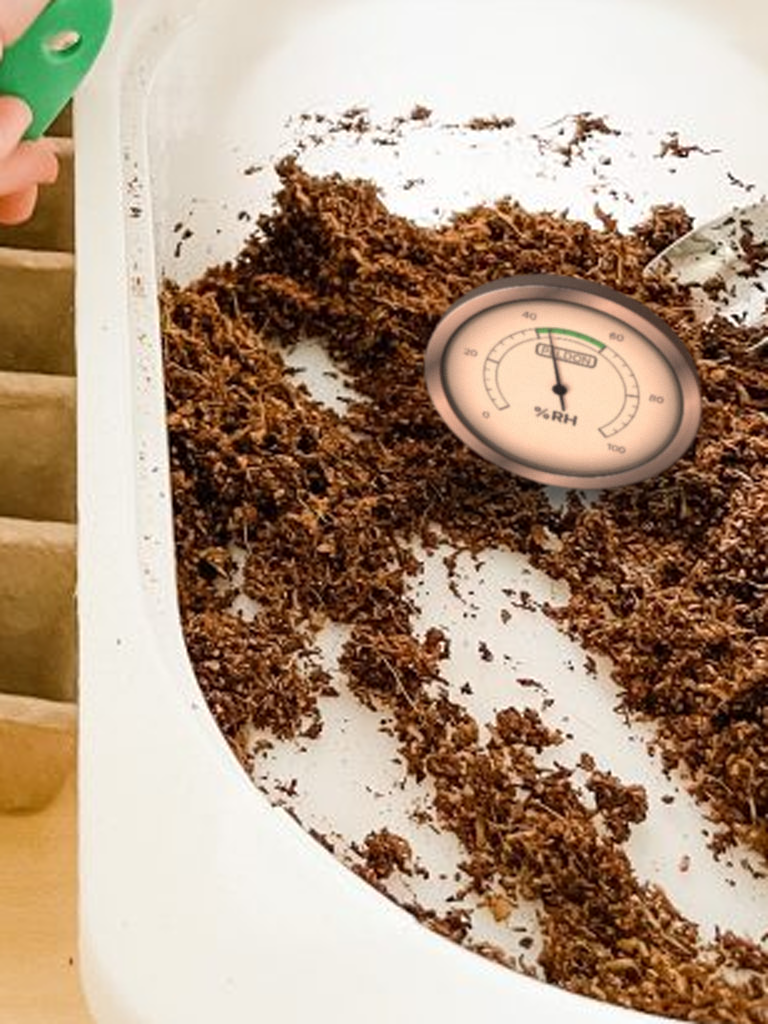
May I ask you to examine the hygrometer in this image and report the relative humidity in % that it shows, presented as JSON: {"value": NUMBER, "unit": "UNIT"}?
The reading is {"value": 44, "unit": "%"}
